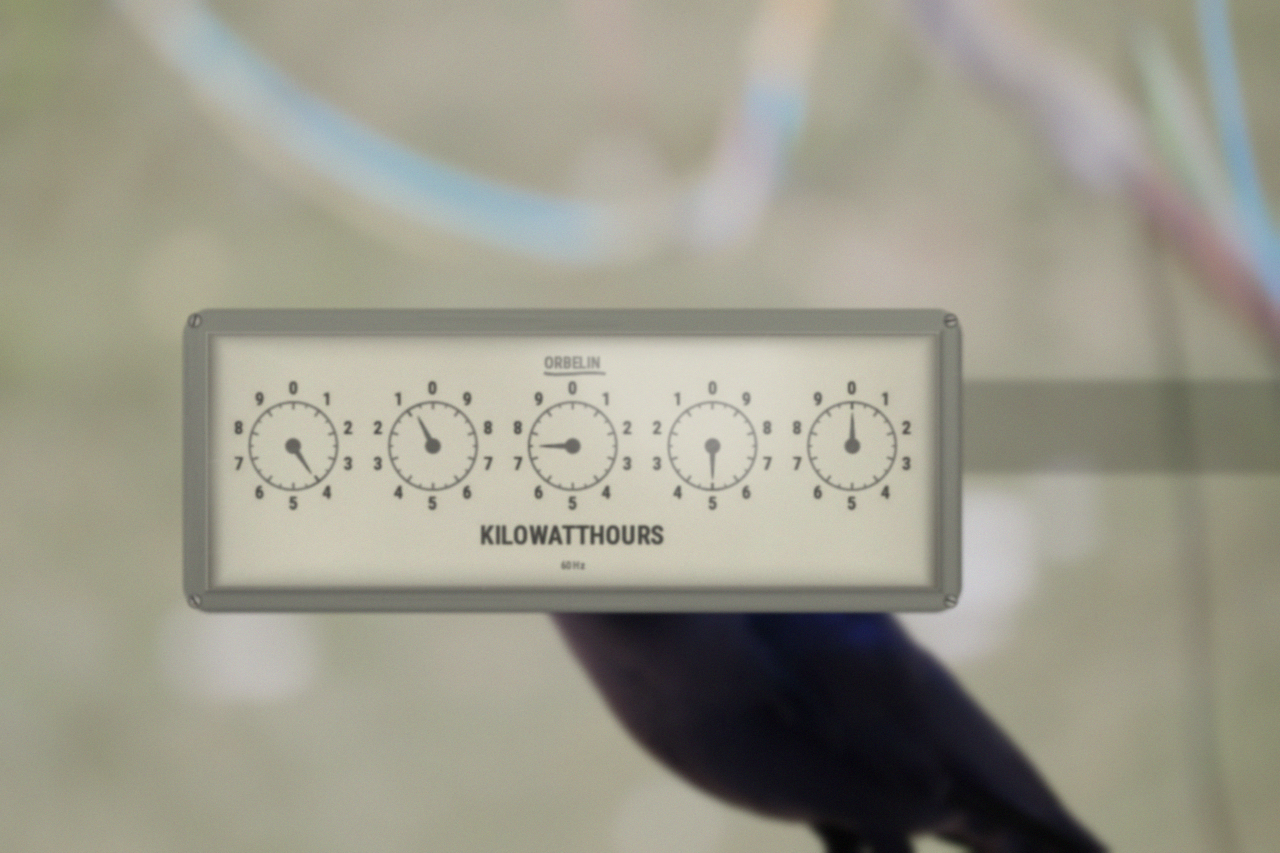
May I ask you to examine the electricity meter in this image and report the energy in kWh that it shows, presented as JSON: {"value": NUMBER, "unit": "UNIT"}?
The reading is {"value": 40750, "unit": "kWh"}
